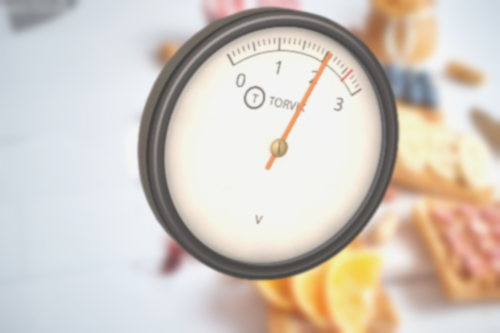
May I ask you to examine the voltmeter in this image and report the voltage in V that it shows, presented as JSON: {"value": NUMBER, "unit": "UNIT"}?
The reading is {"value": 2, "unit": "V"}
